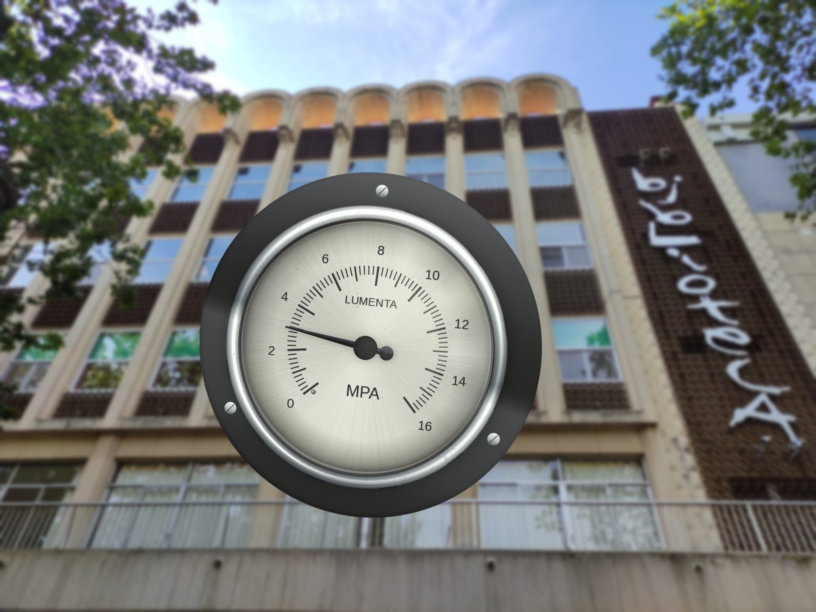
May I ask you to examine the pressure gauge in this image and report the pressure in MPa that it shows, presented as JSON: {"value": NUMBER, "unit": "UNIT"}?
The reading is {"value": 3, "unit": "MPa"}
